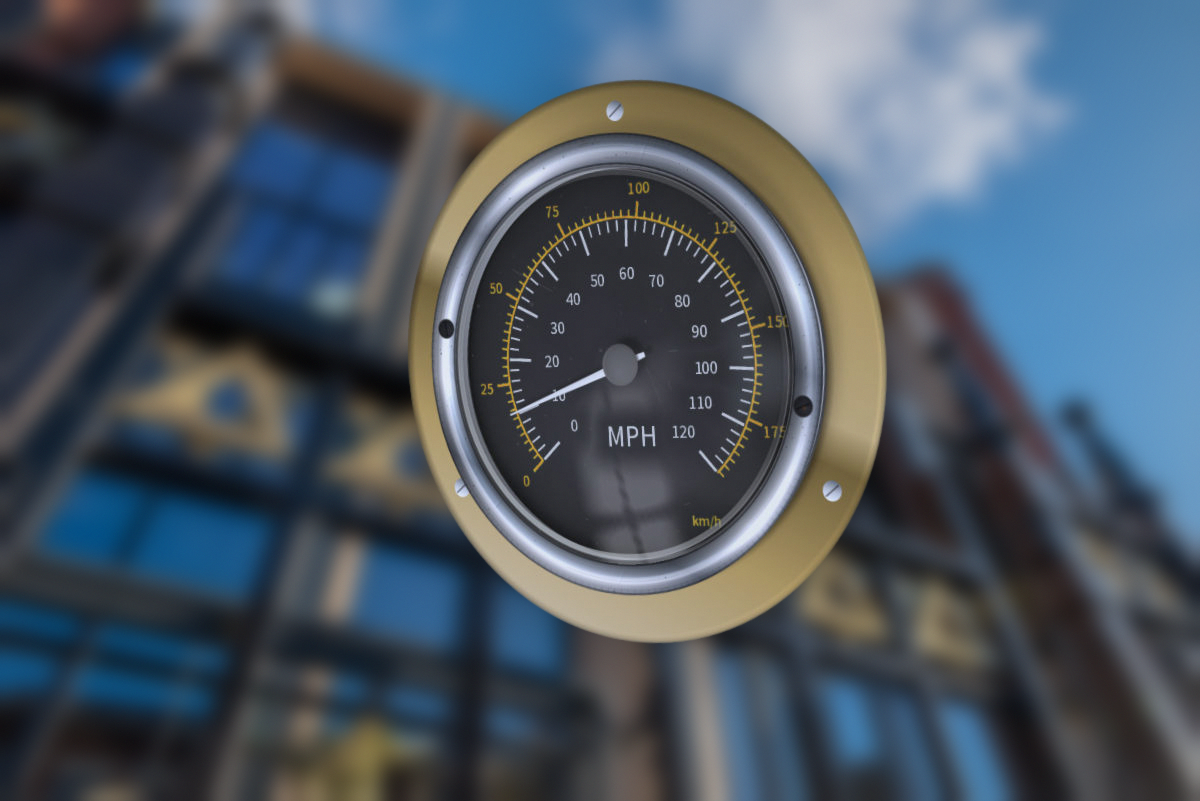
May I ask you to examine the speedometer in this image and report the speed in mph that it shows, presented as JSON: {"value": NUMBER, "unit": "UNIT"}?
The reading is {"value": 10, "unit": "mph"}
